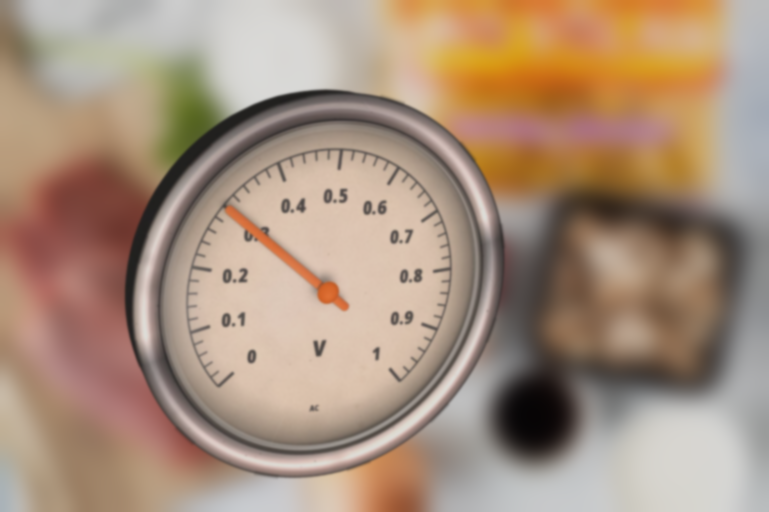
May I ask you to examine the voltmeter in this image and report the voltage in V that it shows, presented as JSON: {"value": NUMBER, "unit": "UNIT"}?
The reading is {"value": 0.3, "unit": "V"}
